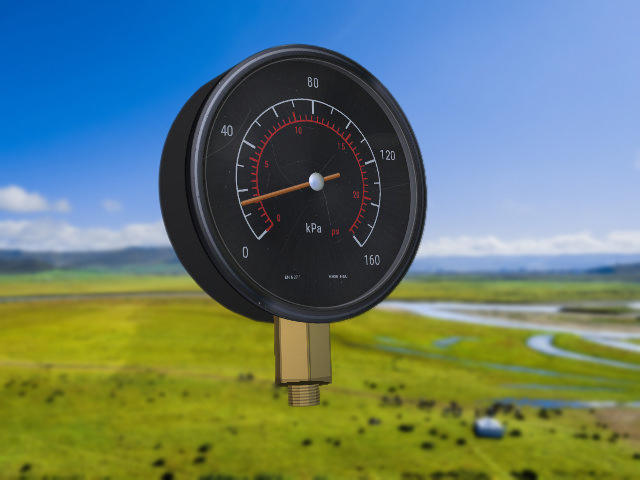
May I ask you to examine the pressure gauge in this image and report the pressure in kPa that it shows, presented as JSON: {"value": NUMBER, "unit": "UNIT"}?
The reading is {"value": 15, "unit": "kPa"}
